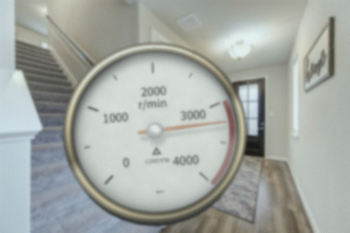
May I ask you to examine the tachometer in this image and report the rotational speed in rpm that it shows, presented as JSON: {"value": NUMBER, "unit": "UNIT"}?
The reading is {"value": 3250, "unit": "rpm"}
